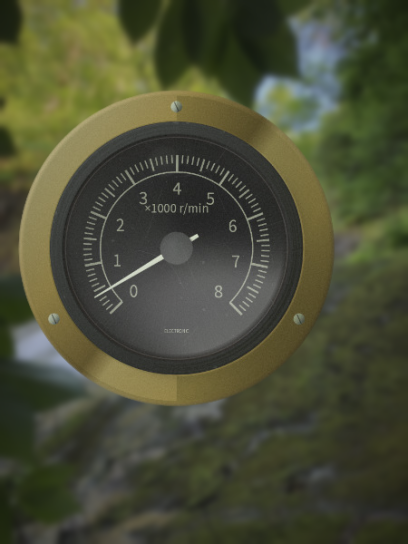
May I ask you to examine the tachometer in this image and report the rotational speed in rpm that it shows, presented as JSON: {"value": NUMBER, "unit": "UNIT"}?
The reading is {"value": 400, "unit": "rpm"}
